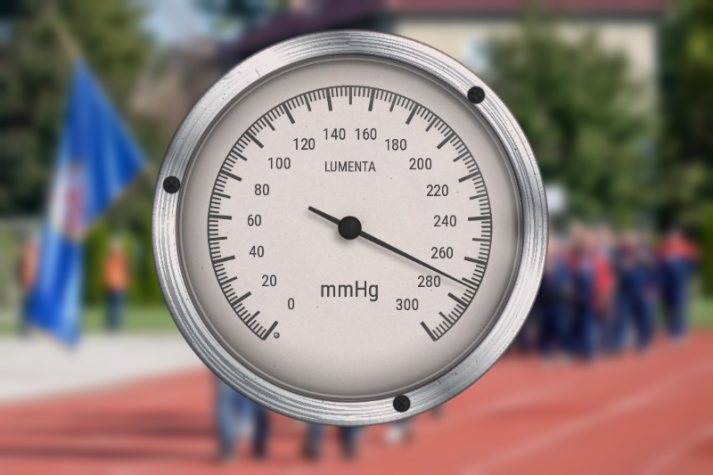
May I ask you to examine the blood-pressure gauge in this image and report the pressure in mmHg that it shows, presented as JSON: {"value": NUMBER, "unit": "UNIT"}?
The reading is {"value": 272, "unit": "mmHg"}
